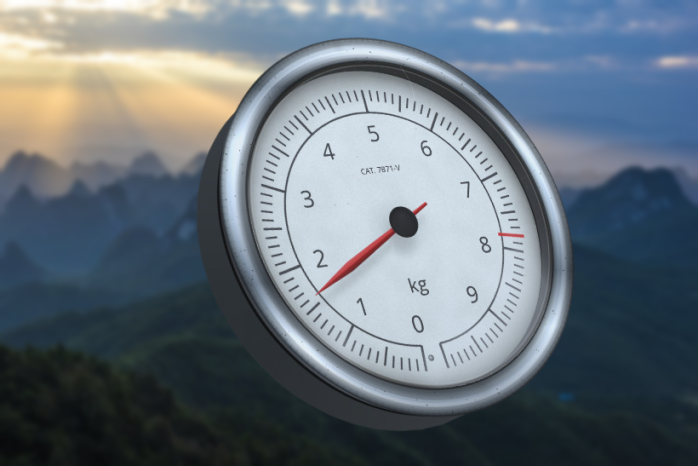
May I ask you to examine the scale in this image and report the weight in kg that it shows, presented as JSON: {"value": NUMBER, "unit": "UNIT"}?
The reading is {"value": 1.6, "unit": "kg"}
